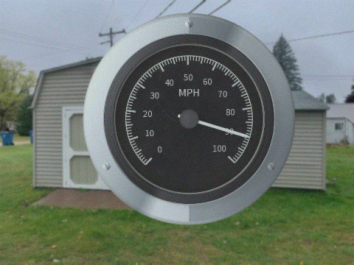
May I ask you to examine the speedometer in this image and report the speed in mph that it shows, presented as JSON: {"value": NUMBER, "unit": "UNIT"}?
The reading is {"value": 90, "unit": "mph"}
